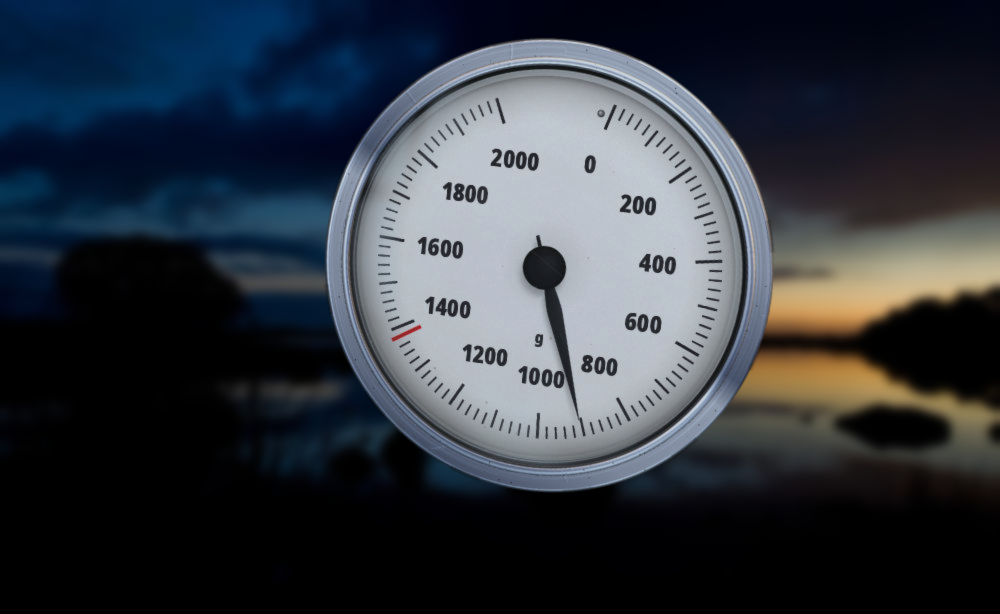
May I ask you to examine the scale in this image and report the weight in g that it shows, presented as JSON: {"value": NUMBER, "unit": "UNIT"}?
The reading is {"value": 900, "unit": "g"}
